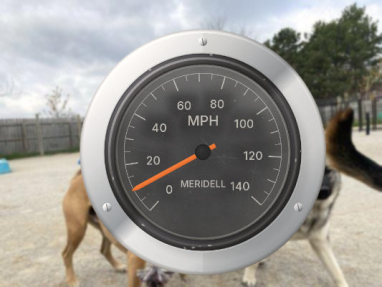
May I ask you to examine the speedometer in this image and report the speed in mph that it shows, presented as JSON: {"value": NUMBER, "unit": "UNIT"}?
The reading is {"value": 10, "unit": "mph"}
